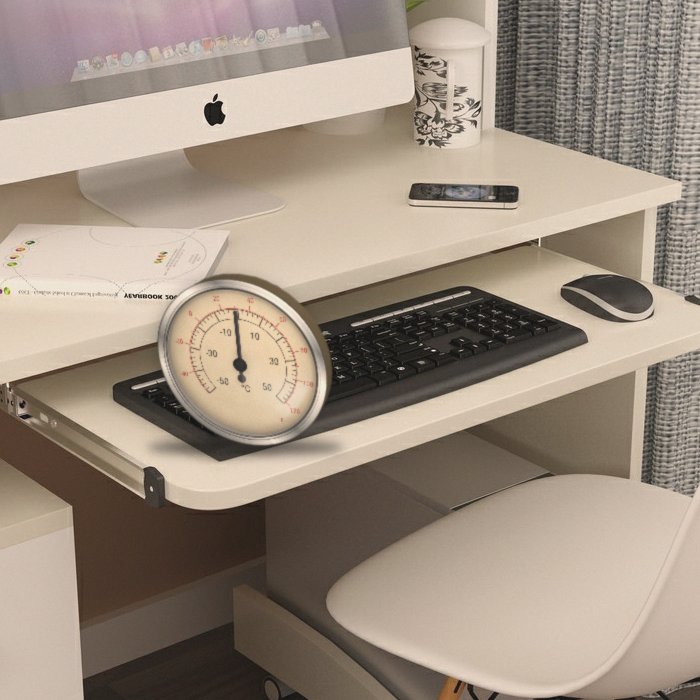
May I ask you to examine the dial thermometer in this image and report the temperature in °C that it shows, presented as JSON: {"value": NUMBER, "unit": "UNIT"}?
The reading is {"value": 0, "unit": "°C"}
